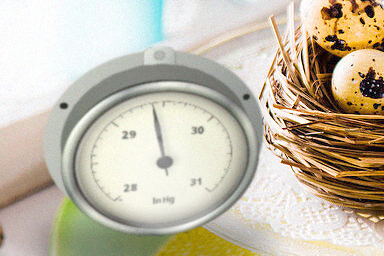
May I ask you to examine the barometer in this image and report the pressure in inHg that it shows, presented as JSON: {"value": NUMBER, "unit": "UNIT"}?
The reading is {"value": 29.4, "unit": "inHg"}
